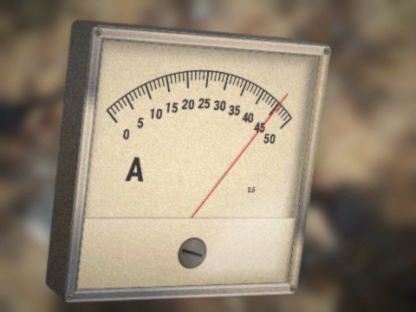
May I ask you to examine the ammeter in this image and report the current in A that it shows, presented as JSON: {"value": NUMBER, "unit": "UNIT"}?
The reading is {"value": 45, "unit": "A"}
